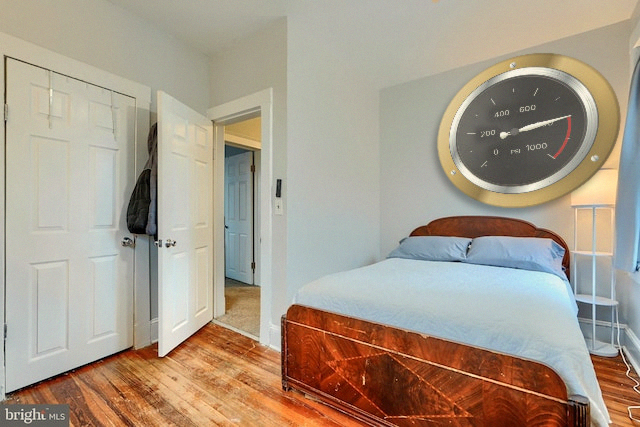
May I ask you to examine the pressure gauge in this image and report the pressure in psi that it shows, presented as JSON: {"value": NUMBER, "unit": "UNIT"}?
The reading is {"value": 800, "unit": "psi"}
